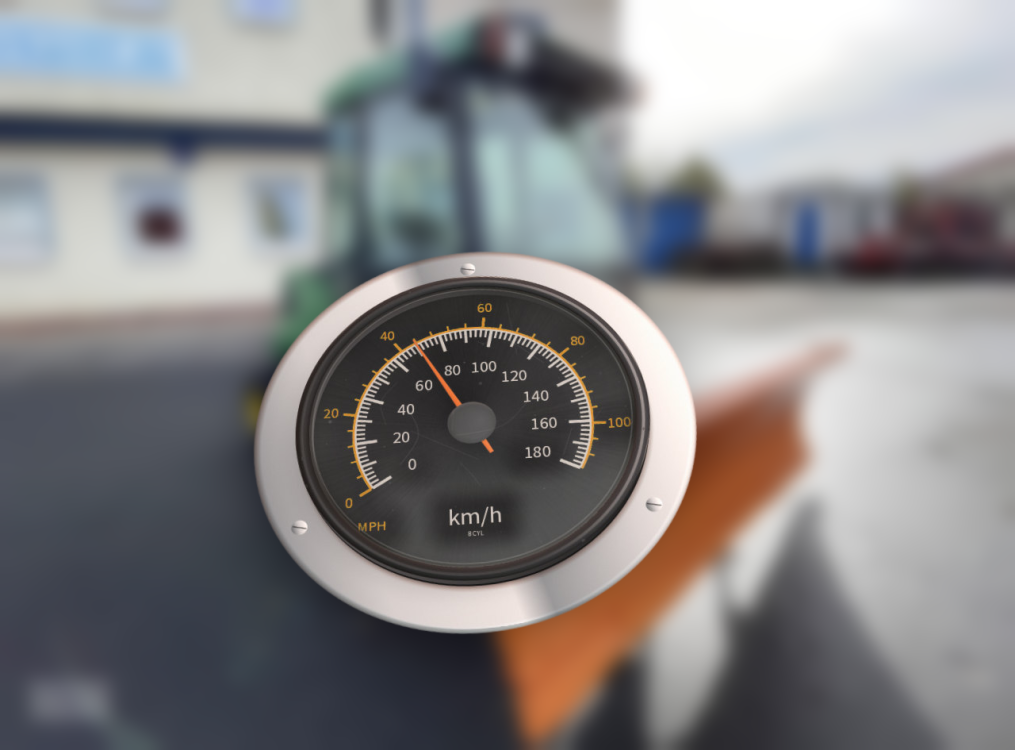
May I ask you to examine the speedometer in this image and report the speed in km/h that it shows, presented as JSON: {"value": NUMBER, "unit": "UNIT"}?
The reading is {"value": 70, "unit": "km/h"}
